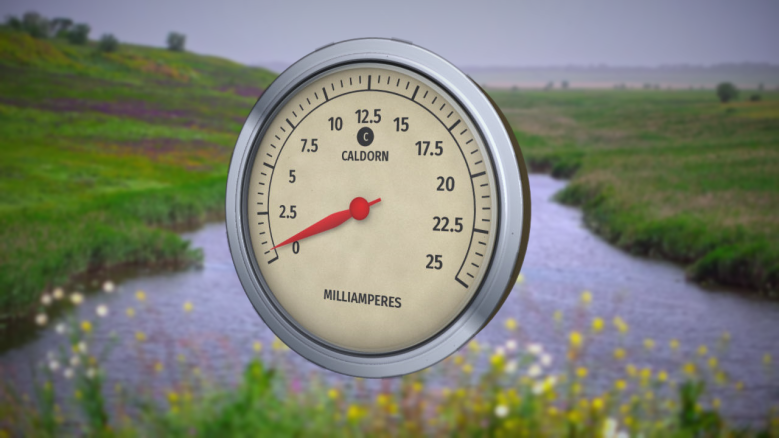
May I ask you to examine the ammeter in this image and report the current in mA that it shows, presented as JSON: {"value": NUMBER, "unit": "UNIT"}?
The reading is {"value": 0.5, "unit": "mA"}
